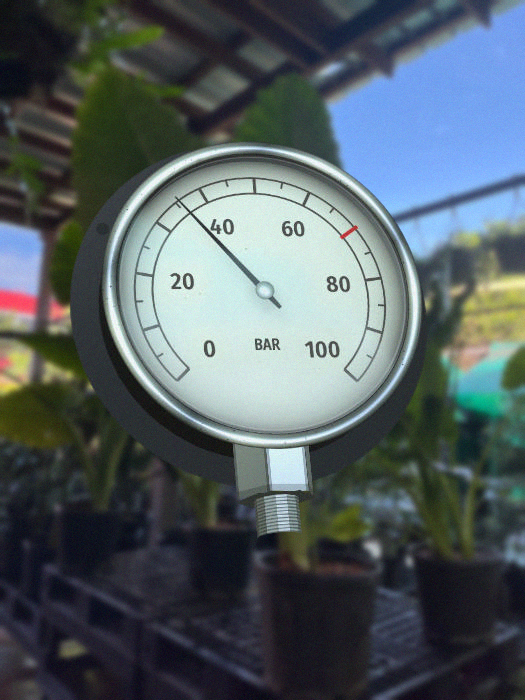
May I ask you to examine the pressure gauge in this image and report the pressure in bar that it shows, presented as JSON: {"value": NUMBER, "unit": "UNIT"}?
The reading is {"value": 35, "unit": "bar"}
